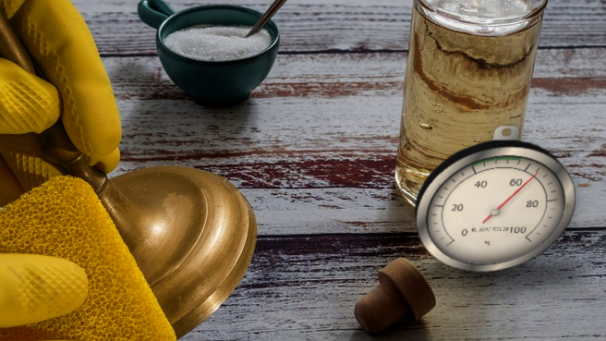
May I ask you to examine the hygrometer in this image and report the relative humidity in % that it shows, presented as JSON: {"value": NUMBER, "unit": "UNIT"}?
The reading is {"value": 64, "unit": "%"}
